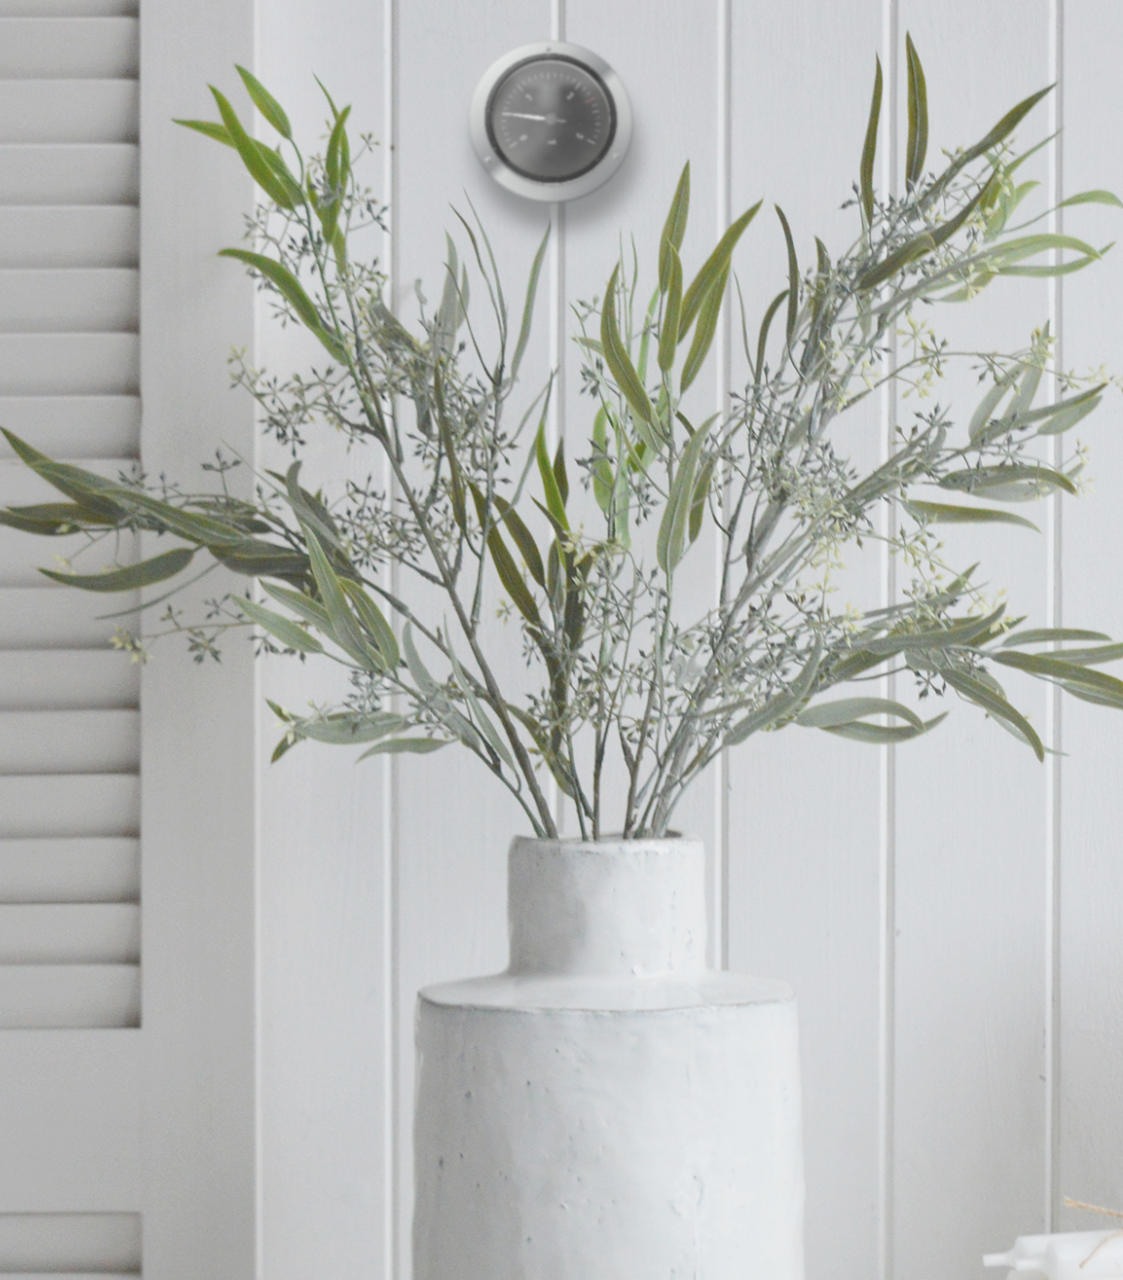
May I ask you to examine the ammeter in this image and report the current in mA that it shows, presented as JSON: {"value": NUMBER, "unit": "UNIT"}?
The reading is {"value": 0.5, "unit": "mA"}
